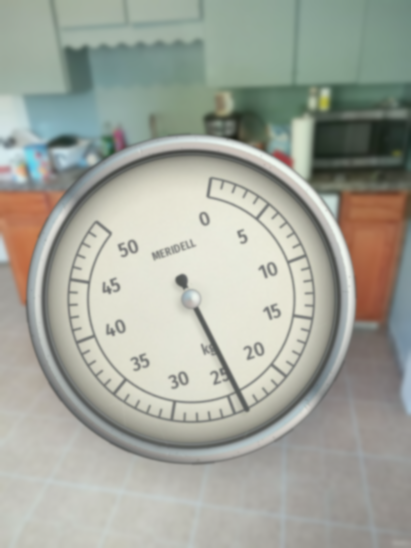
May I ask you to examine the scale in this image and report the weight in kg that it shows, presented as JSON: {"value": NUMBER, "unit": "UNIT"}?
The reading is {"value": 24, "unit": "kg"}
